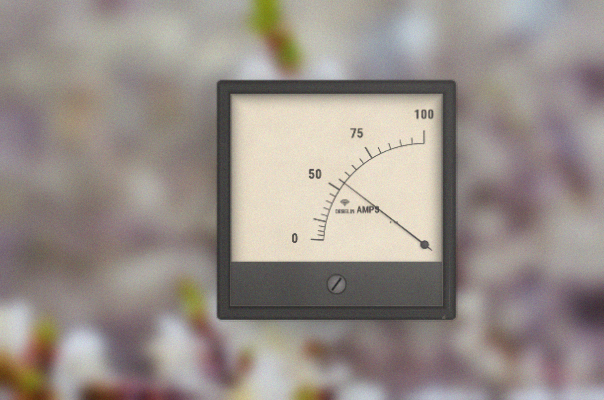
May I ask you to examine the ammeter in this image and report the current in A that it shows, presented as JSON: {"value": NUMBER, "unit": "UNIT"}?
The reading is {"value": 55, "unit": "A"}
